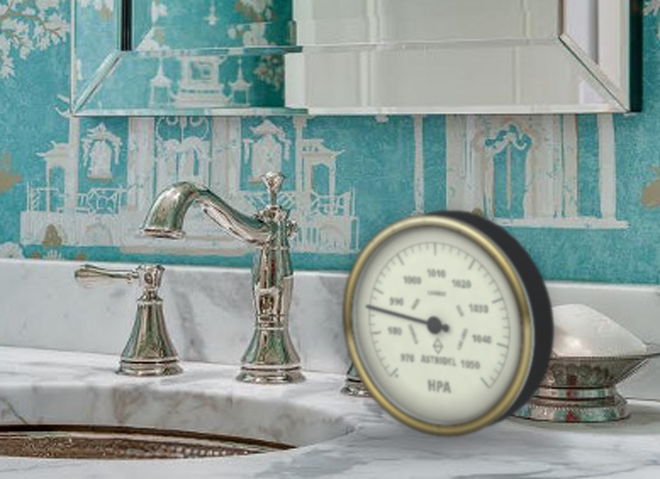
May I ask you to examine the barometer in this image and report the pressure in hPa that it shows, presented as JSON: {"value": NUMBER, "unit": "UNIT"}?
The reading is {"value": 986, "unit": "hPa"}
